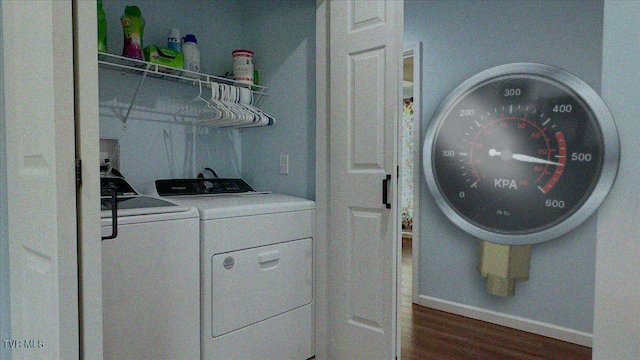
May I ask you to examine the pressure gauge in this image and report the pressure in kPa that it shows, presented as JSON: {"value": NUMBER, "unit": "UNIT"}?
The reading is {"value": 520, "unit": "kPa"}
